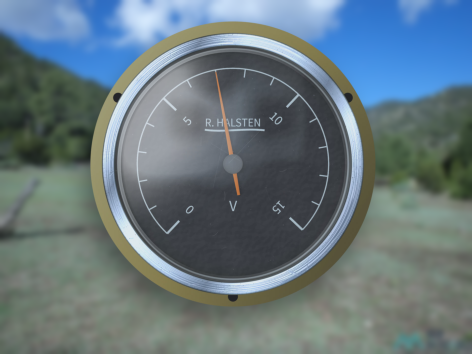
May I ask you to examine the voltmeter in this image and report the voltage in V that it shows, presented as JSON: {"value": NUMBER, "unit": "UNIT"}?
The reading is {"value": 7, "unit": "V"}
